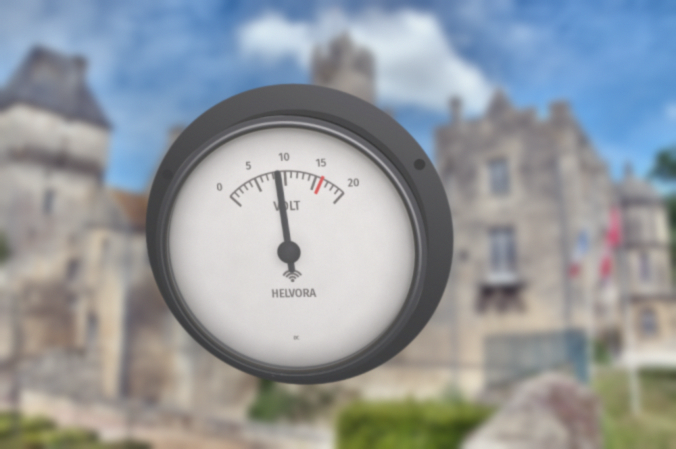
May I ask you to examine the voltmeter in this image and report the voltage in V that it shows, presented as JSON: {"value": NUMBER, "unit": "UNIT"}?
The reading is {"value": 9, "unit": "V"}
